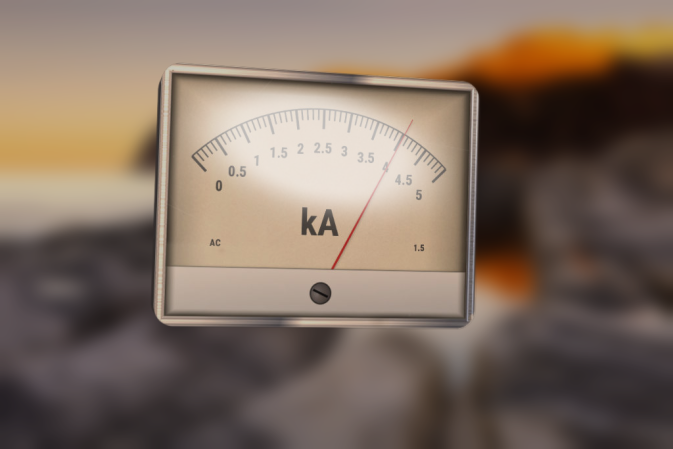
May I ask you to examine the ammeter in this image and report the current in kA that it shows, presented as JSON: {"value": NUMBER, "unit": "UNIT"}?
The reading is {"value": 4, "unit": "kA"}
